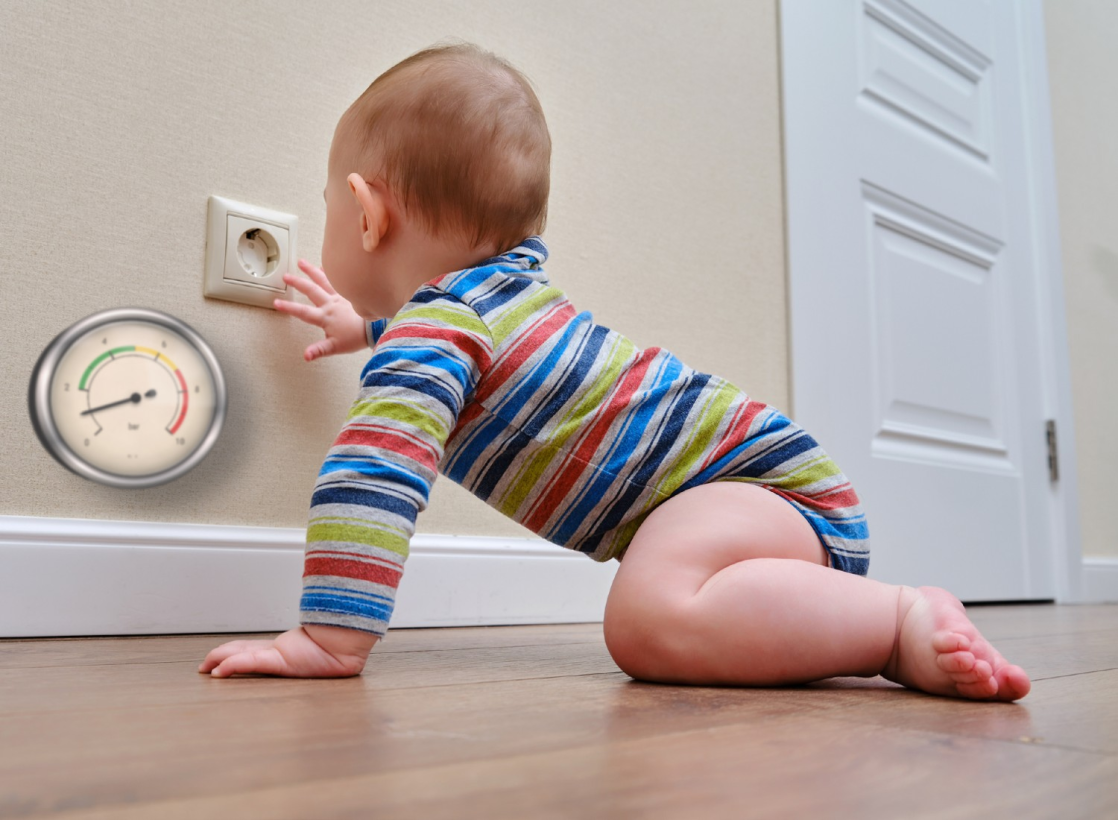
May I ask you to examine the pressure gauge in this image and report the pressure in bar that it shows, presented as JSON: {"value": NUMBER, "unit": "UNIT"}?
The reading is {"value": 1, "unit": "bar"}
